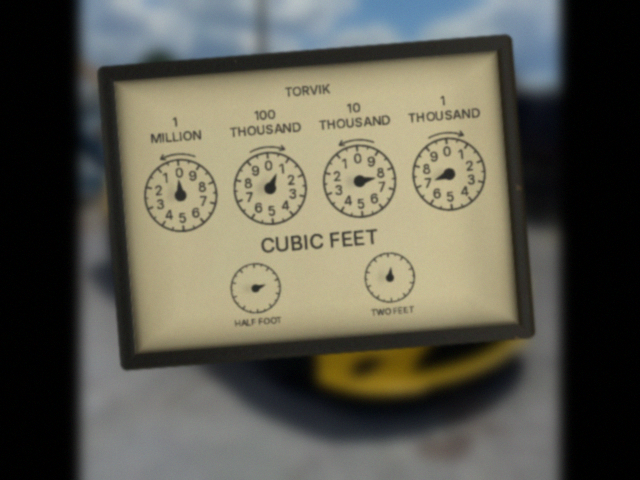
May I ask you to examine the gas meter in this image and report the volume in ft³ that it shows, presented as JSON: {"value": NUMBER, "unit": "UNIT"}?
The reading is {"value": 7700, "unit": "ft³"}
